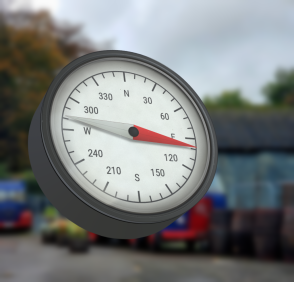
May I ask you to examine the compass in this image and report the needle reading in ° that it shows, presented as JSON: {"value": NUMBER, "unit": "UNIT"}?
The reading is {"value": 100, "unit": "°"}
